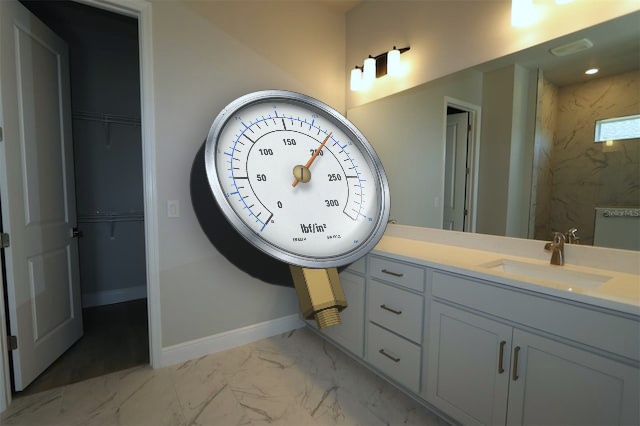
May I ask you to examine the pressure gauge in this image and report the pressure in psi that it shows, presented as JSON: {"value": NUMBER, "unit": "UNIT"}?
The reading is {"value": 200, "unit": "psi"}
